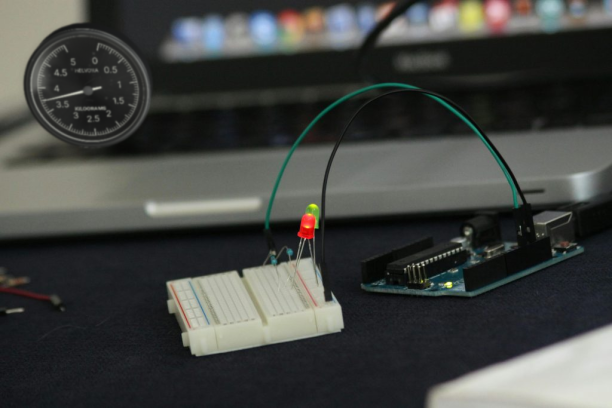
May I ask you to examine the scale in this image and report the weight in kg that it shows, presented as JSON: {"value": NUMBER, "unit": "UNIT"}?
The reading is {"value": 3.75, "unit": "kg"}
